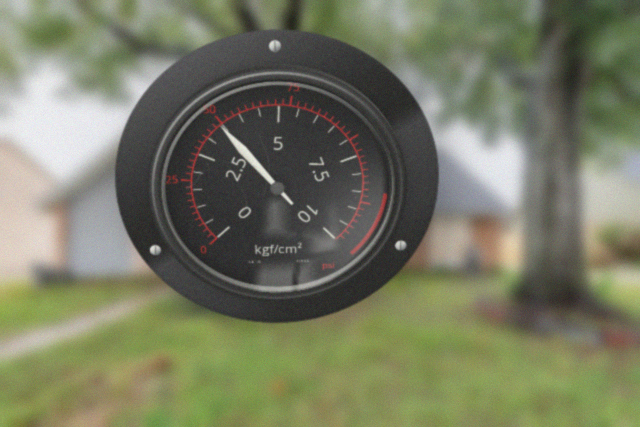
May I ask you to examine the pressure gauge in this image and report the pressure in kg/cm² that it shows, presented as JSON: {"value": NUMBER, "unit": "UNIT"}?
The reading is {"value": 3.5, "unit": "kg/cm²"}
